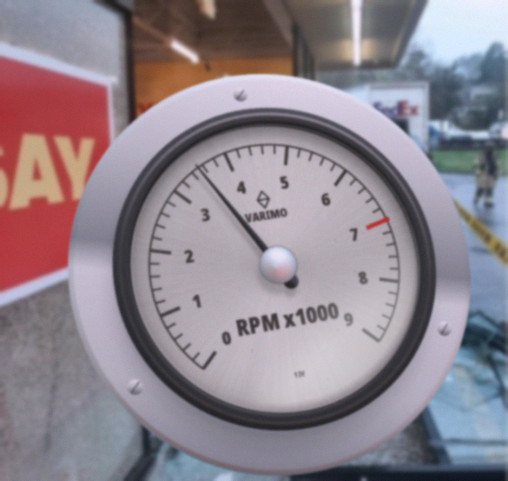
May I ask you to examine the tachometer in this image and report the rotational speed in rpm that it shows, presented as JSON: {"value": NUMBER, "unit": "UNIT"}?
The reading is {"value": 3500, "unit": "rpm"}
